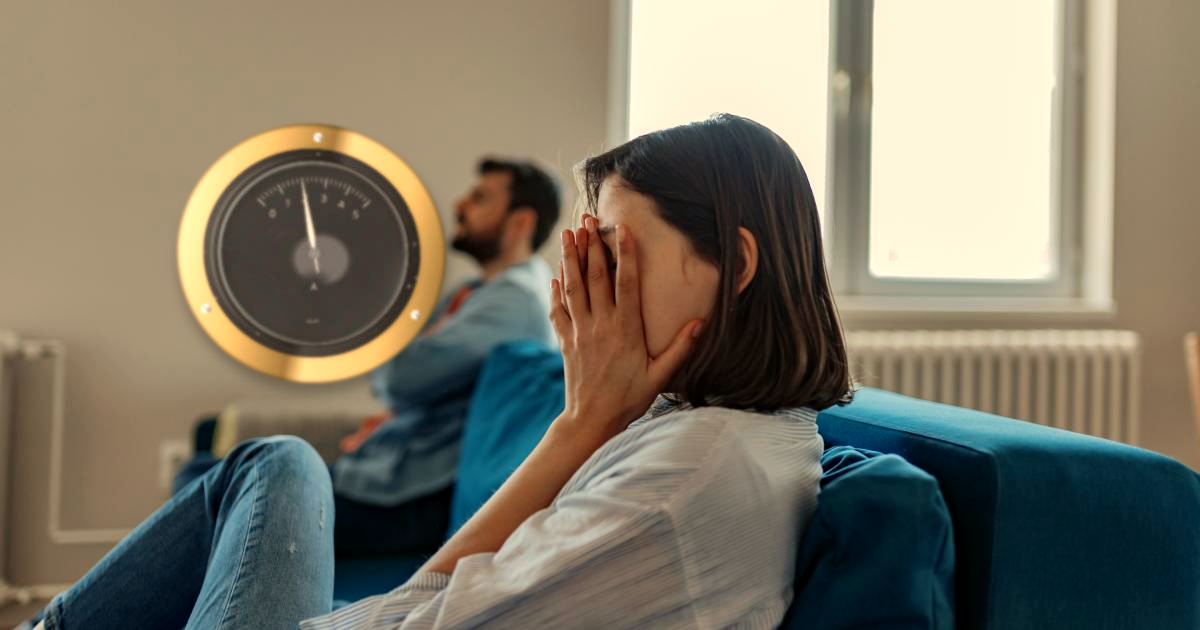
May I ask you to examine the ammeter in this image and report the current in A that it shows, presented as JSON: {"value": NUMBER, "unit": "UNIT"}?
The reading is {"value": 2, "unit": "A"}
